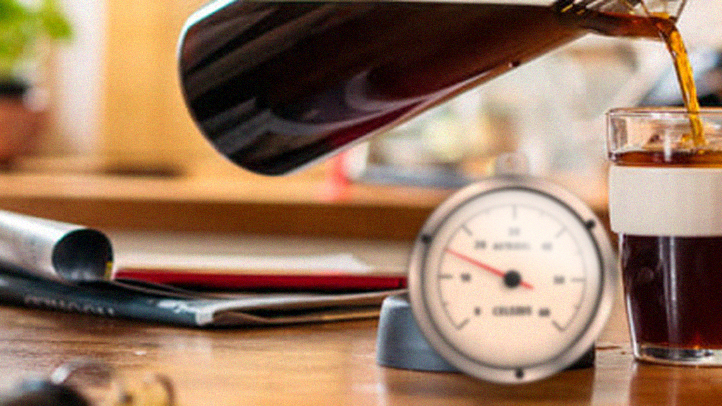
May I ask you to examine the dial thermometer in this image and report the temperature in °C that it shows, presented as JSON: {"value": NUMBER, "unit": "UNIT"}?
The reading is {"value": 15, "unit": "°C"}
